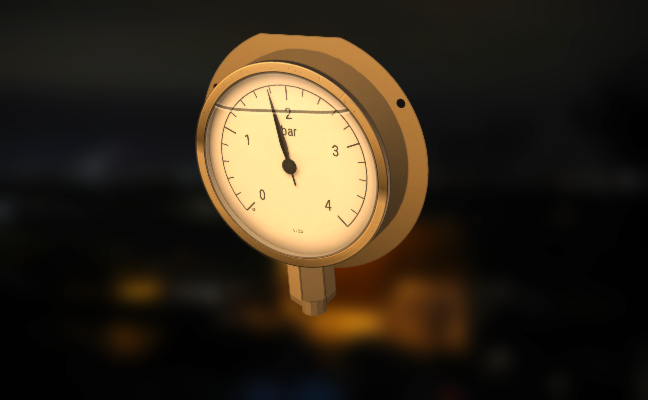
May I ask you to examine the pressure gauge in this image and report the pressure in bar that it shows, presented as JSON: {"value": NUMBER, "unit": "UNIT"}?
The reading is {"value": 1.8, "unit": "bar"}
